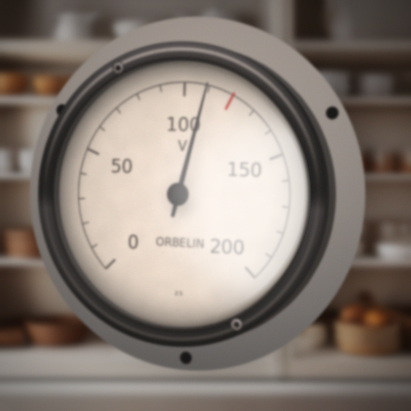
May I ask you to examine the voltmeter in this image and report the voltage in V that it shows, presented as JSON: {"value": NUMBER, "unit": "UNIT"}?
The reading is {"value": 110, "unit": "V"}
